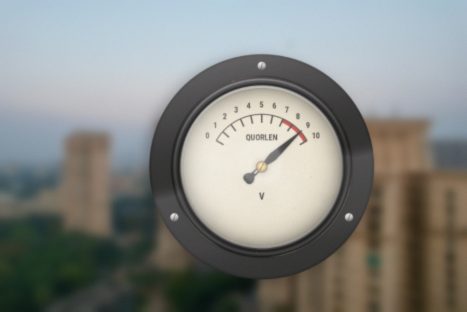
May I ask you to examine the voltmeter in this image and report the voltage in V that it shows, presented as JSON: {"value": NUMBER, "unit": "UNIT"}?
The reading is {"value": 9, "unit": "V"}
